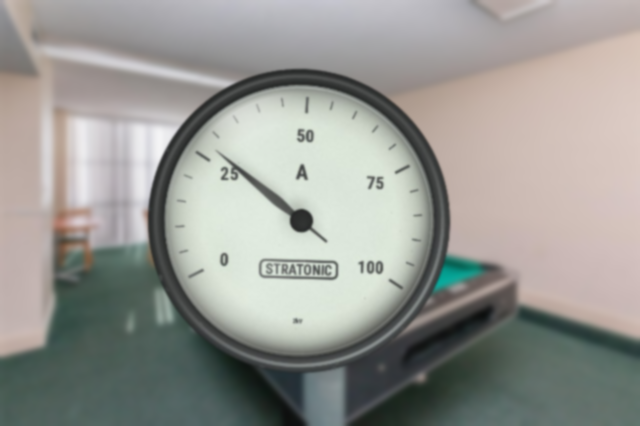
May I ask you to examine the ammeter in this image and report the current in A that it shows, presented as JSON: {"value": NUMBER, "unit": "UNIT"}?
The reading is {"value": 27.5, "unit": "A"}
